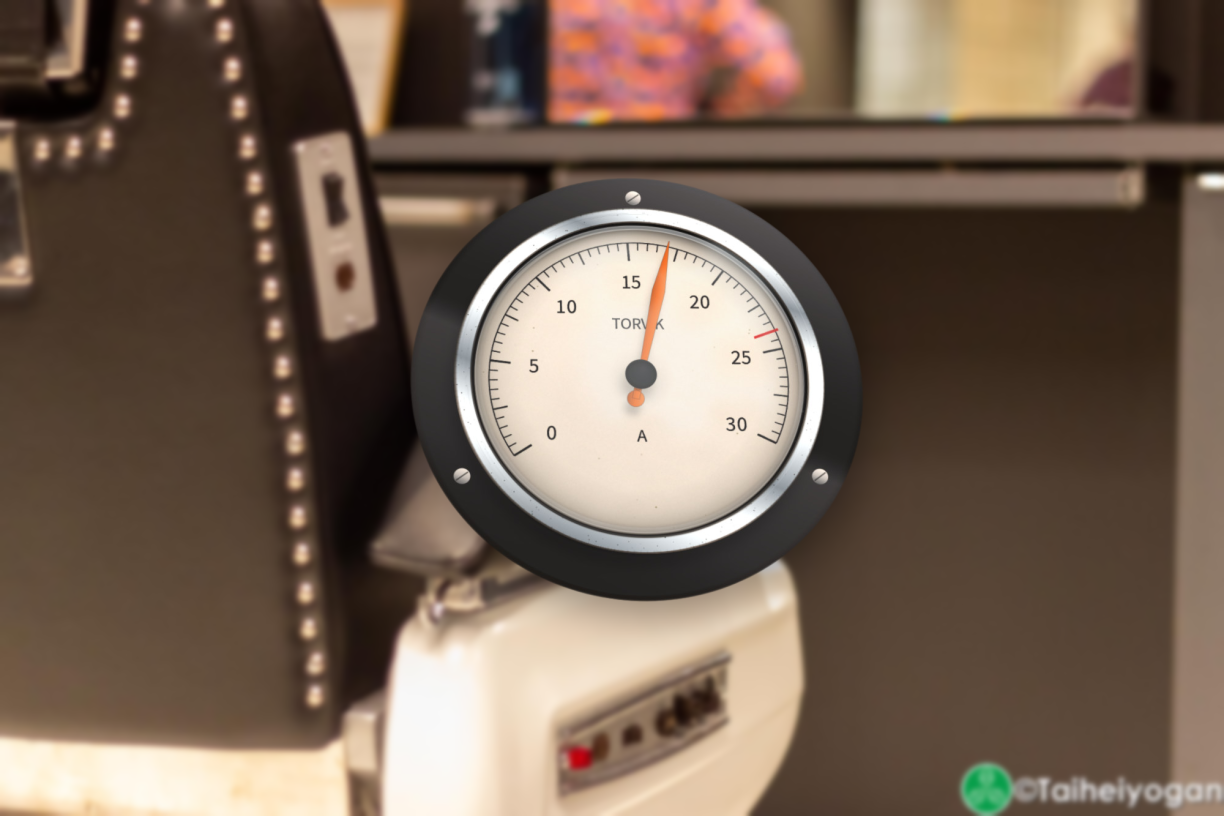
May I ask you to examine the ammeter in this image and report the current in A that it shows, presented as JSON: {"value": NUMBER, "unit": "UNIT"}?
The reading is {"value": 17, "unit": "A"}
